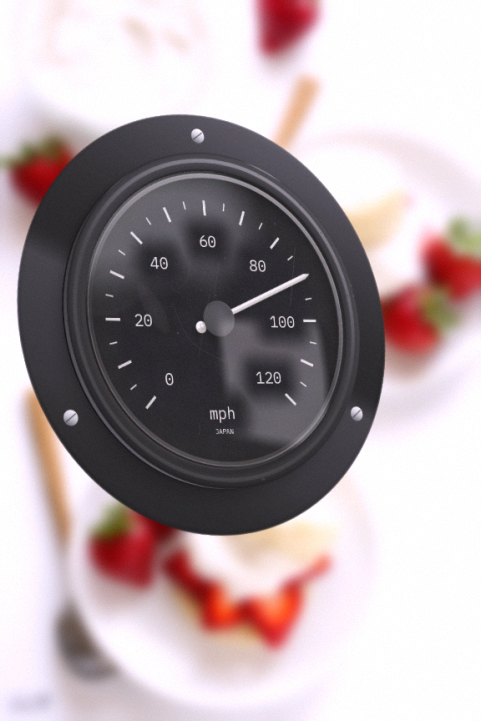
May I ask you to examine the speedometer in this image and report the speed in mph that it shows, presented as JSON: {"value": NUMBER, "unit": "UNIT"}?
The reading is {"value": 90, "unit": "mph"}
